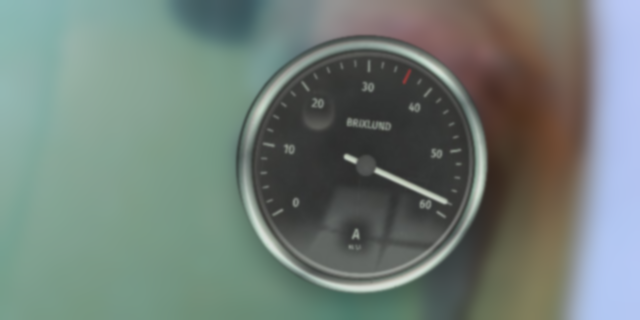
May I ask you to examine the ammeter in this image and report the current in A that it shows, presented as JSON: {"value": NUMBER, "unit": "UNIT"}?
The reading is {"value": 58, "unit": "A"}
